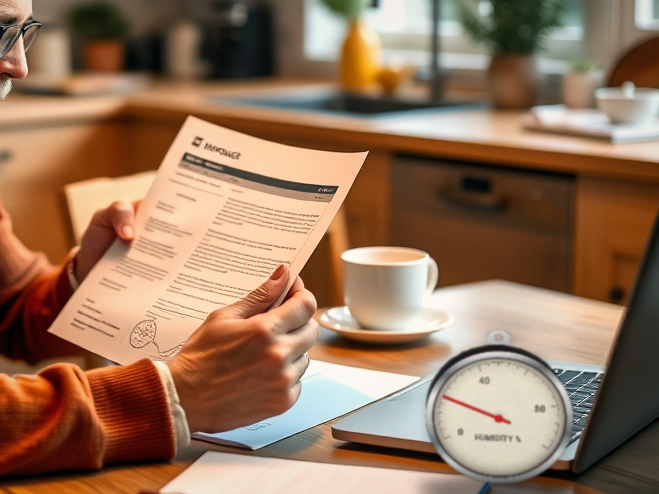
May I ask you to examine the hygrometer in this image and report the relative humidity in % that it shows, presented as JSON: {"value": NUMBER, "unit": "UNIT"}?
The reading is {"value": 20, "unit": "%"}
